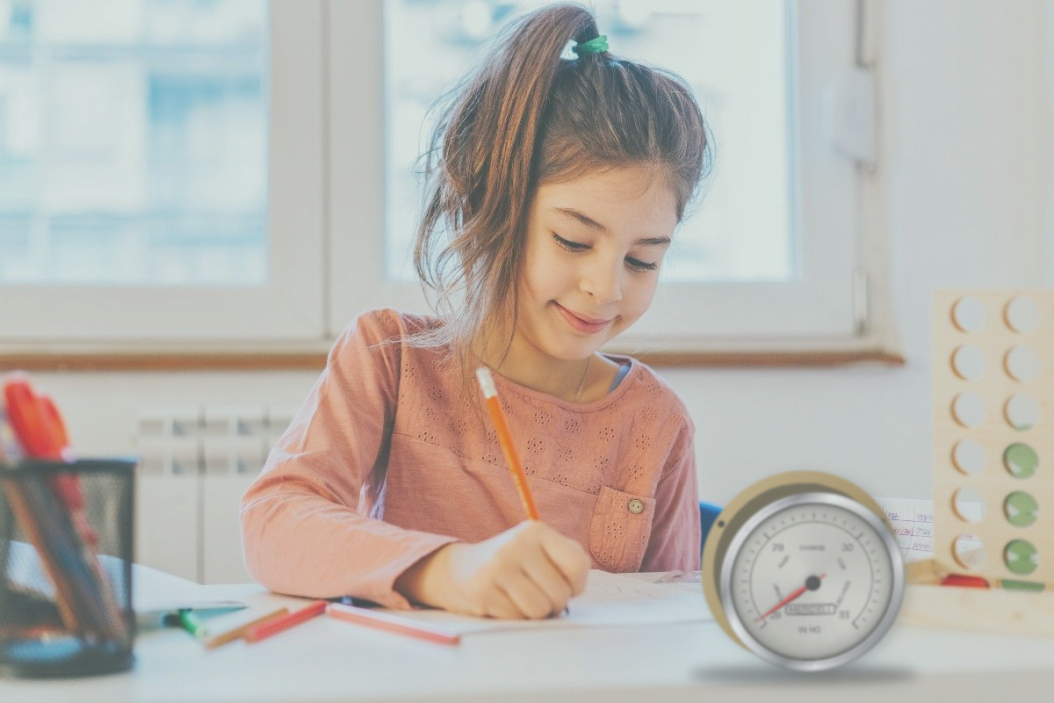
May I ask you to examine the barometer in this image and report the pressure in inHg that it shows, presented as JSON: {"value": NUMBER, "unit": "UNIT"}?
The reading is {"value": 28.1, "unit": "inHg"}
